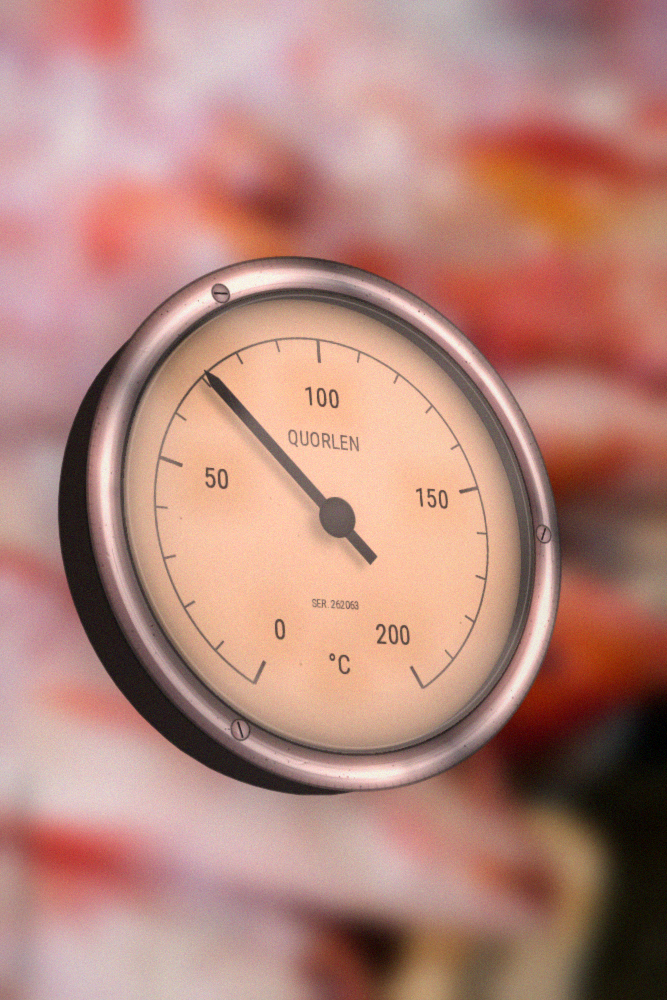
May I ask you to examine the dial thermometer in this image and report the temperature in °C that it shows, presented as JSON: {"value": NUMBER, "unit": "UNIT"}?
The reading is {"value": 70, "unit": "°C"}
